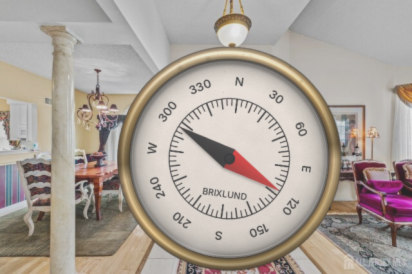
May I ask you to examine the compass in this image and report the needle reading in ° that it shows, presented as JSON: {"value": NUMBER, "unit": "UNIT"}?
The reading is {"value": 115, "unit": "°"}
